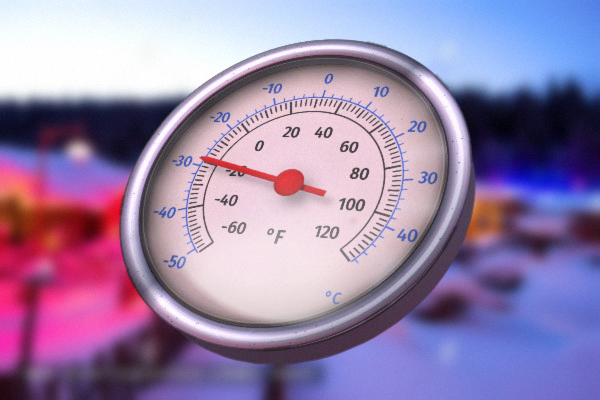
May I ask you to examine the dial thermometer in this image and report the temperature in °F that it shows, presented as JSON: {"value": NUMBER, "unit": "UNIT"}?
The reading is {"value": -20, "unit": "°F"}
